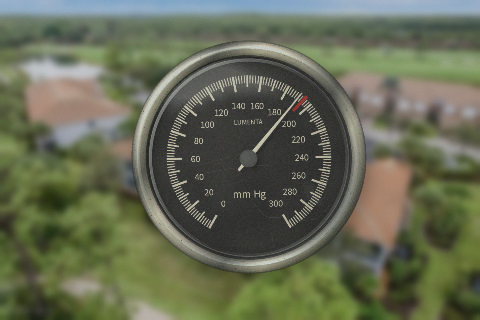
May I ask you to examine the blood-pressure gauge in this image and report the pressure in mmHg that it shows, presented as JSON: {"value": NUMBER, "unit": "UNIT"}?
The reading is {"value": 190, "unit": "mmHg"}
